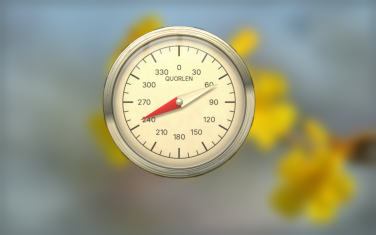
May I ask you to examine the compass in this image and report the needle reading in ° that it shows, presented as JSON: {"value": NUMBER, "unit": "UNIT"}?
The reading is {"value": 245, "unit": "°"}
